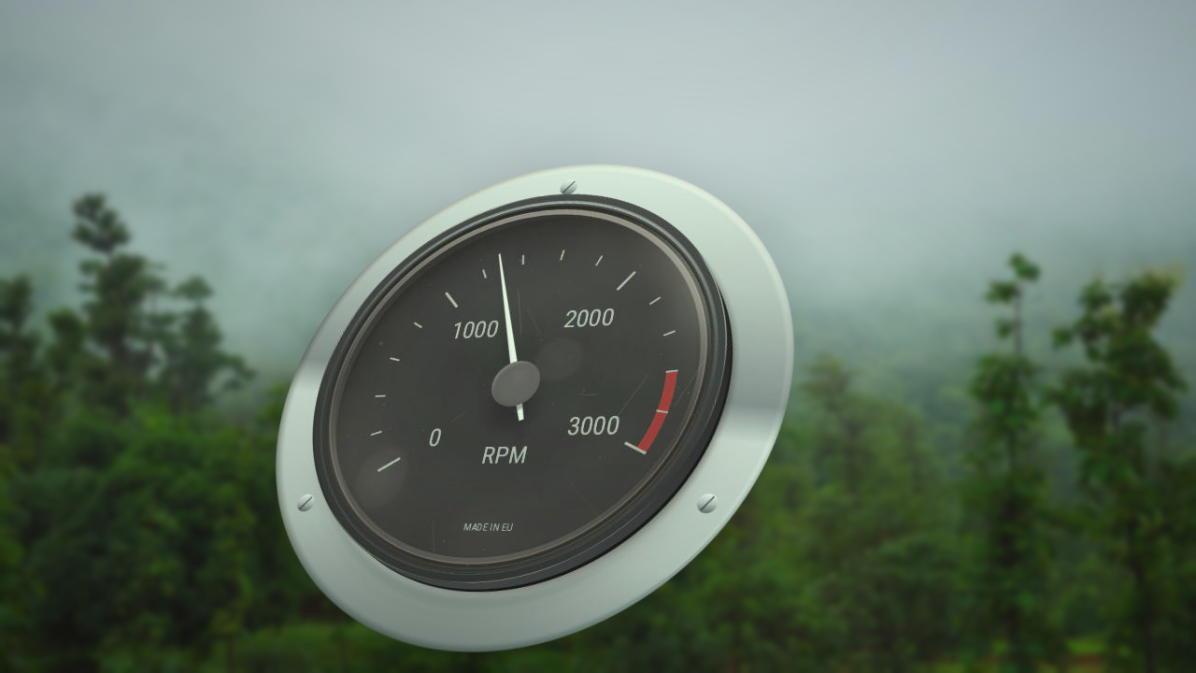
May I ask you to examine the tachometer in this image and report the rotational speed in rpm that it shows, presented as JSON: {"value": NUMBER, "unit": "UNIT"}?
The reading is {"value": 1300, "unit": "rpm"}
